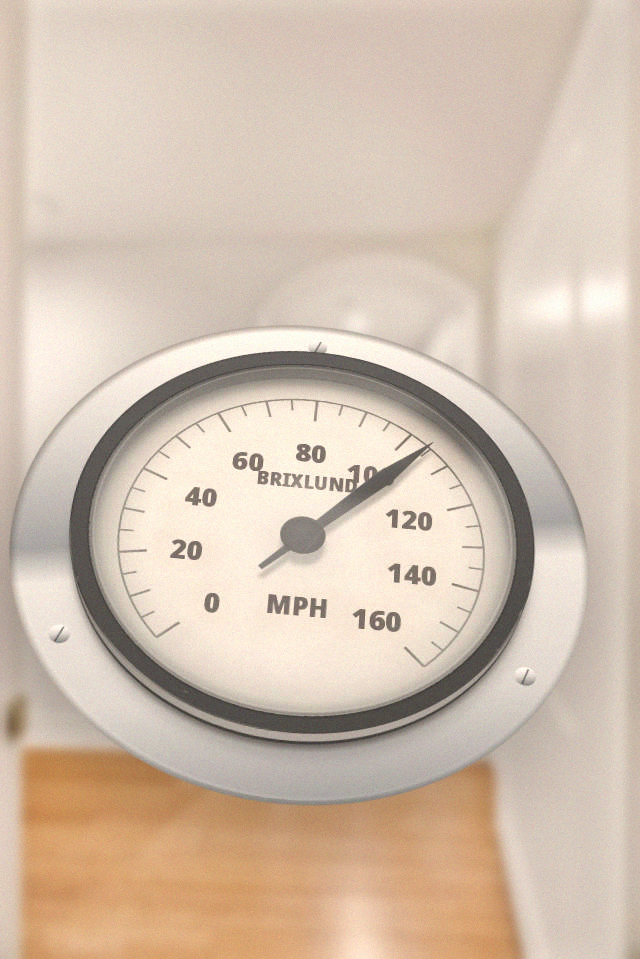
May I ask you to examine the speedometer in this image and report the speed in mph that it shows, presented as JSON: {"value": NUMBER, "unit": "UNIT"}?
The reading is {"value": 105, "unit": "mph"}
